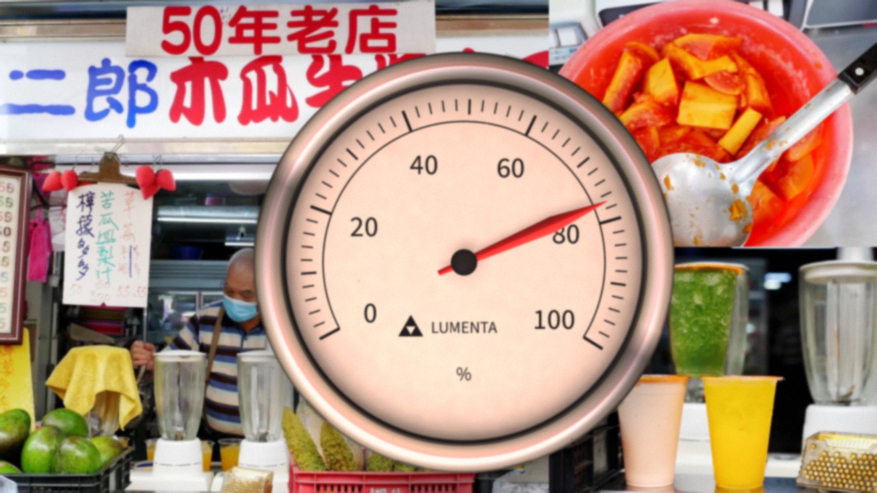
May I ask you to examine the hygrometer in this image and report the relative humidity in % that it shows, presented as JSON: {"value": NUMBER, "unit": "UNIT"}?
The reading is {"value": 77, "unit": "%"}
